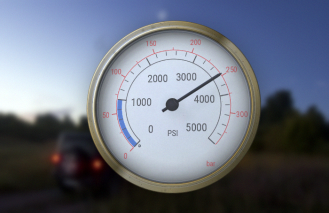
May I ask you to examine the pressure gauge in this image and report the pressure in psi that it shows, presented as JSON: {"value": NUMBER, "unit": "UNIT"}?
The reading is {"value": 3600, "unit": "psi"}
